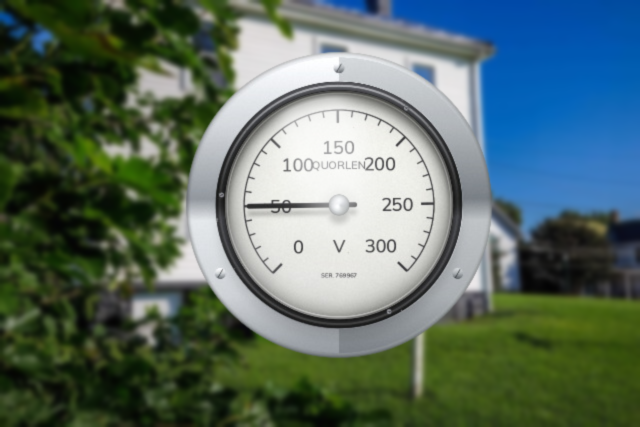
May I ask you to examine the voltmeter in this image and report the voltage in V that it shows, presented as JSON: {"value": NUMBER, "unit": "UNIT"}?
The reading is {"value": 50, "unit": "V"}
